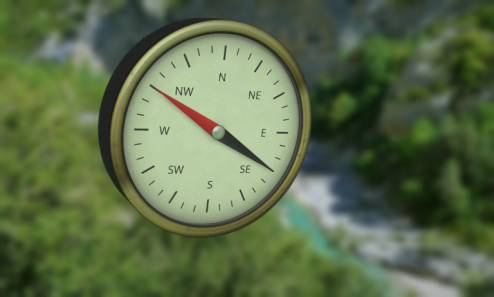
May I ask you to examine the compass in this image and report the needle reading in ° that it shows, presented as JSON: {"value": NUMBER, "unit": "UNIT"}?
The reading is {"value": 300, "unit": "°"}
